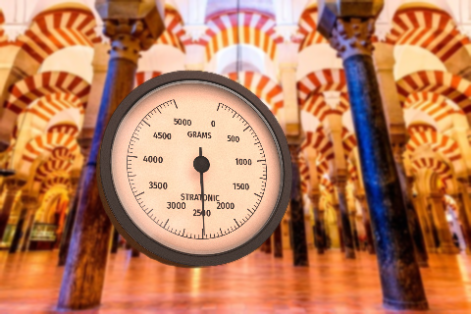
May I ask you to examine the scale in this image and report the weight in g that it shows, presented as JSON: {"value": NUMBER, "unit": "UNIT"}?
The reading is {"value": 2500, "unit": "g"}
